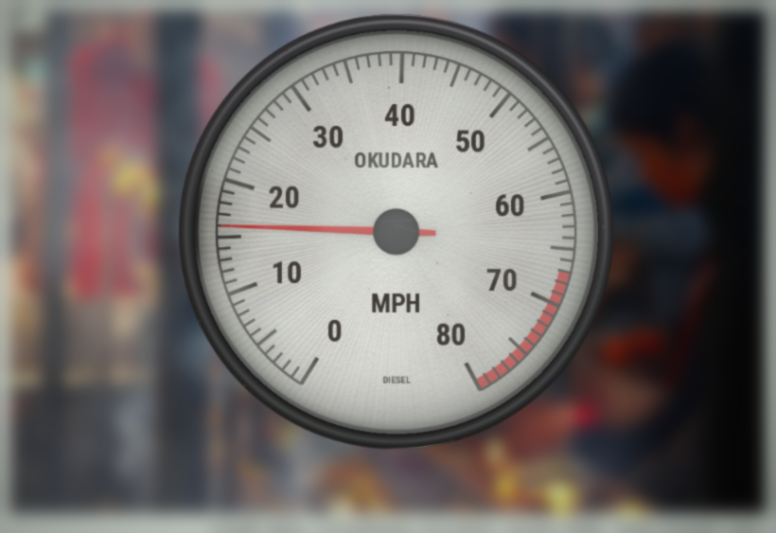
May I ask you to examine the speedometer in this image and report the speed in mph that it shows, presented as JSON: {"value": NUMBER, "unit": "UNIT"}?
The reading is {"value": 16, "unit": "mph"}
